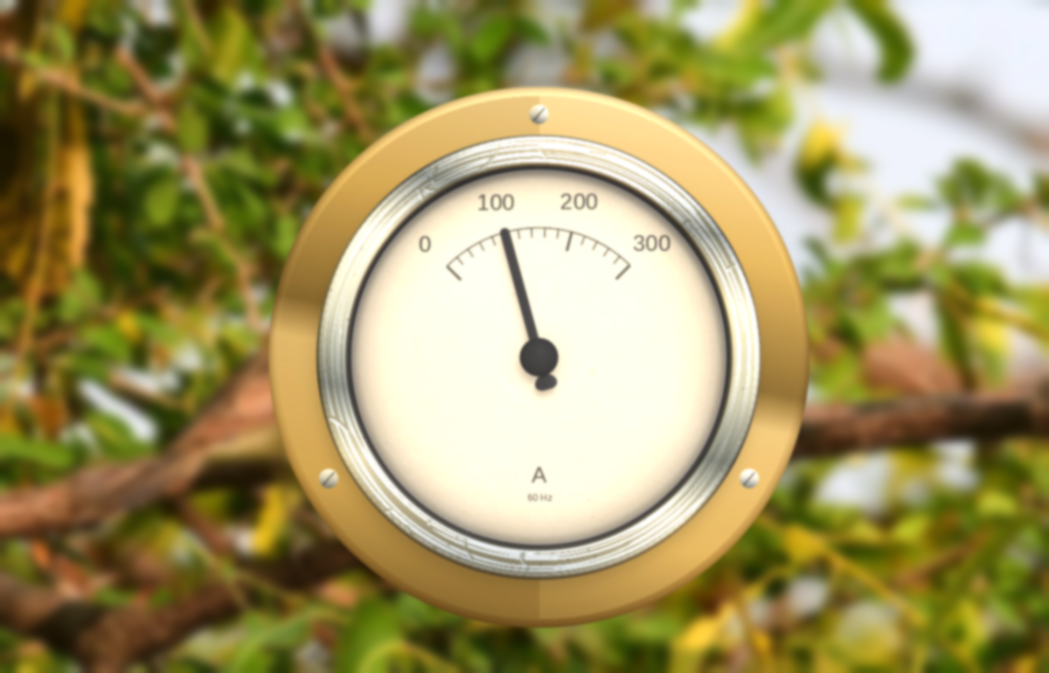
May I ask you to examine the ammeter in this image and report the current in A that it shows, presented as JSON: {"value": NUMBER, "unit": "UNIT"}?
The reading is {"value": 100, "unit": "A"}
